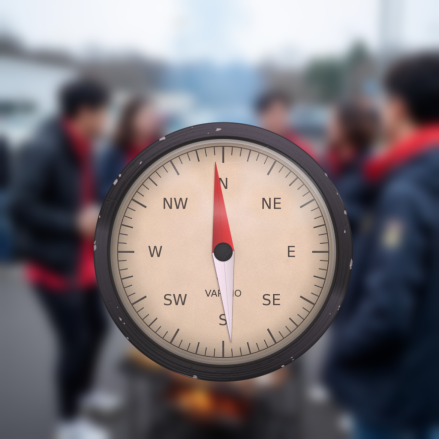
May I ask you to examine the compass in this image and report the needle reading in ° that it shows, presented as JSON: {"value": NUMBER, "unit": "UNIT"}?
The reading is {"value": 355, "unit": "°"}
